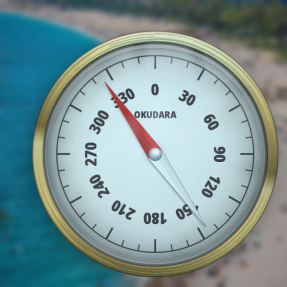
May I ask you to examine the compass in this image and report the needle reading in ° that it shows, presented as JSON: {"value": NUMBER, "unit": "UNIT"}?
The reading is {"value": 325, "unit": "°"}
